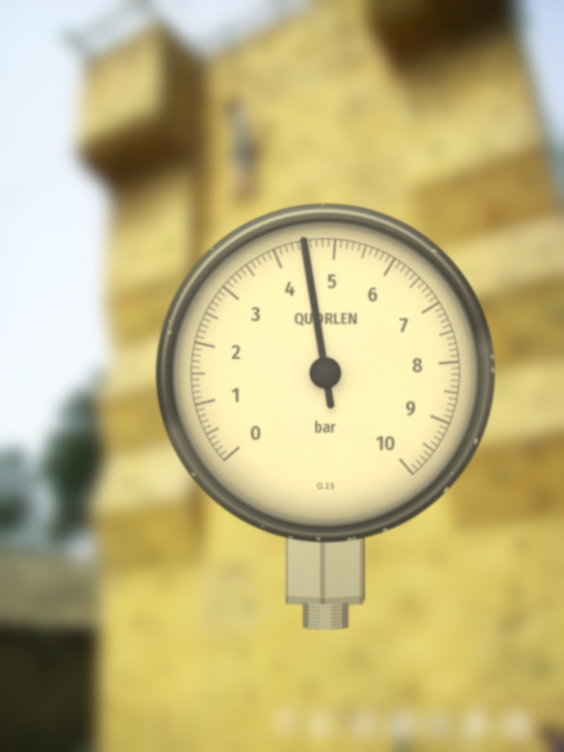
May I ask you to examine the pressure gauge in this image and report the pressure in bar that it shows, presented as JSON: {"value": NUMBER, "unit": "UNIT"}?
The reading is {"value": 4.5, "unit": "bar"}
